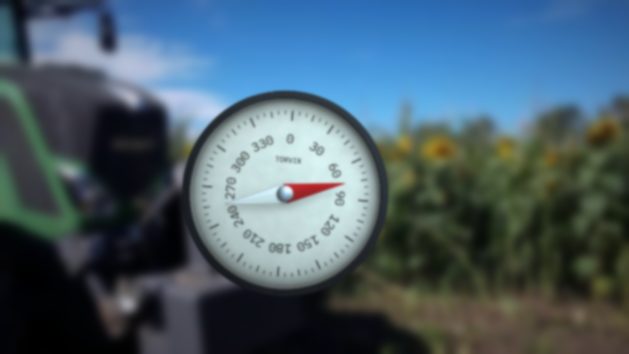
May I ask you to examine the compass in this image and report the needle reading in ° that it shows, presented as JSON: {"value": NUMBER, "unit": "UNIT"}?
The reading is {"value": 75, "unit": "°"}
